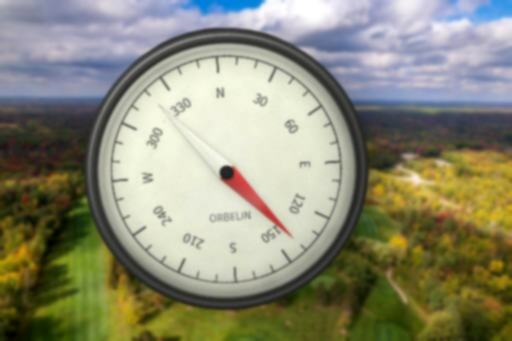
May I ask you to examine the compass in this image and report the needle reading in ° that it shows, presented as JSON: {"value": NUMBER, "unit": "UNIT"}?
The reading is {"value": 140, "unit": "°"}
